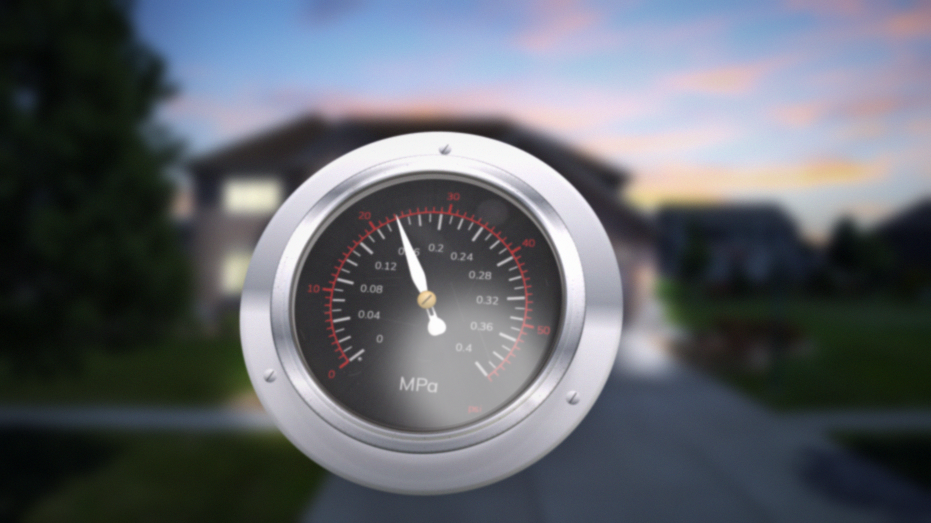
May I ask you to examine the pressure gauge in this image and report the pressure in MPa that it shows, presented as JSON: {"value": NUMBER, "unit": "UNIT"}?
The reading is {"value": 0.16, "unit": "MPa"}
